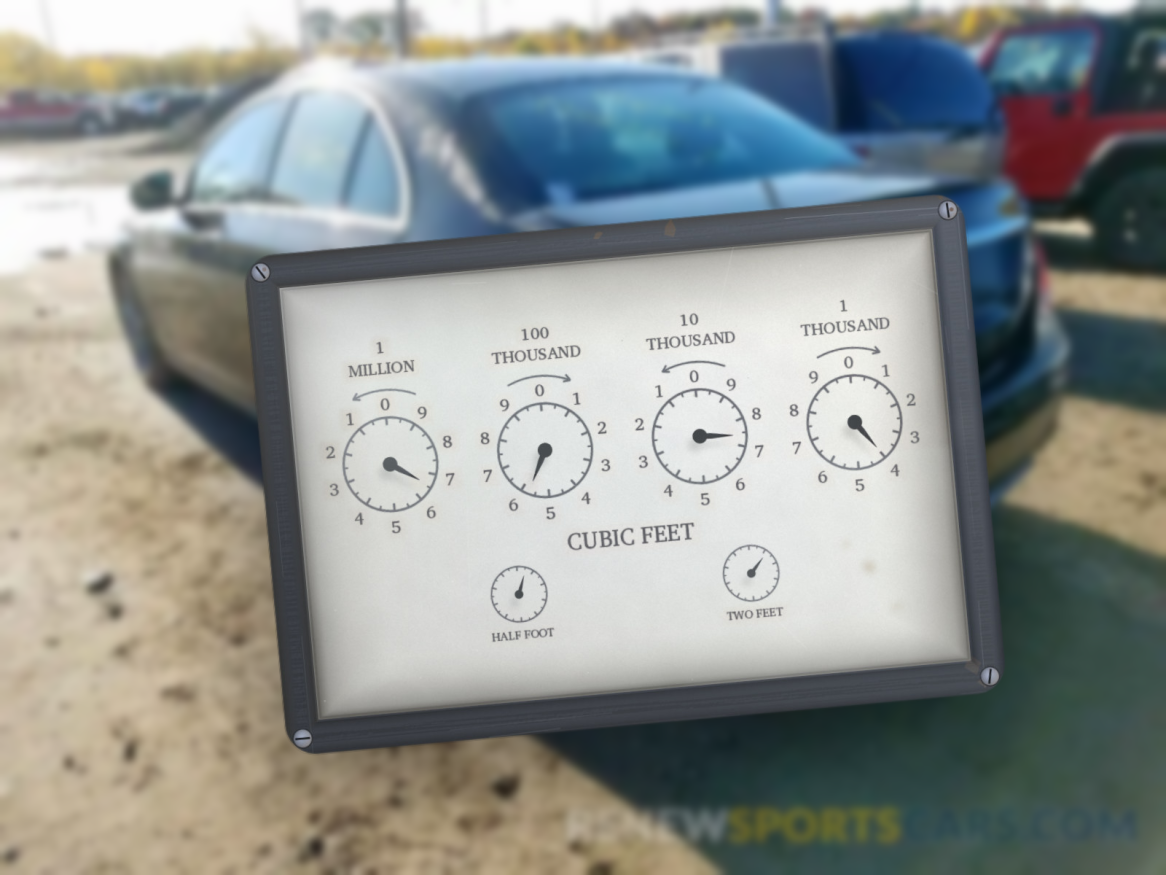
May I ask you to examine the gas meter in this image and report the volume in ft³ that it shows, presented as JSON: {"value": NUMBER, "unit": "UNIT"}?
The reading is {"value": 657400, "unit": "ft³"}
